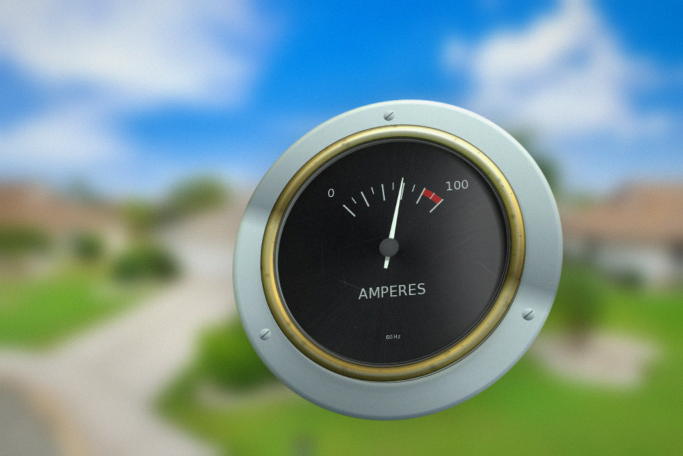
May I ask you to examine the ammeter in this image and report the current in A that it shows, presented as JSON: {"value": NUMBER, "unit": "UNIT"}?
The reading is {"value": 60, "unit": "A"}
